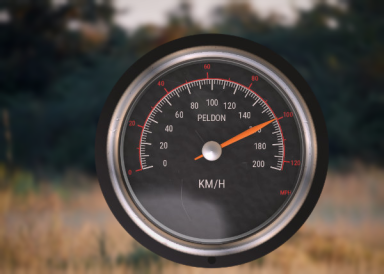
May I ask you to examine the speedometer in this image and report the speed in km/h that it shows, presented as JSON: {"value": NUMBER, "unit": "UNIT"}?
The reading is {"value": 160, "unit": "km/h"}
